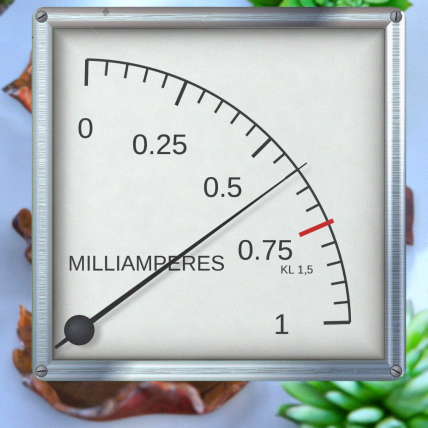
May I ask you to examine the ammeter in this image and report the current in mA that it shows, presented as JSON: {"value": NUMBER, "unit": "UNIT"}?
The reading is {"value": 0.6, "unit": "mA"}
